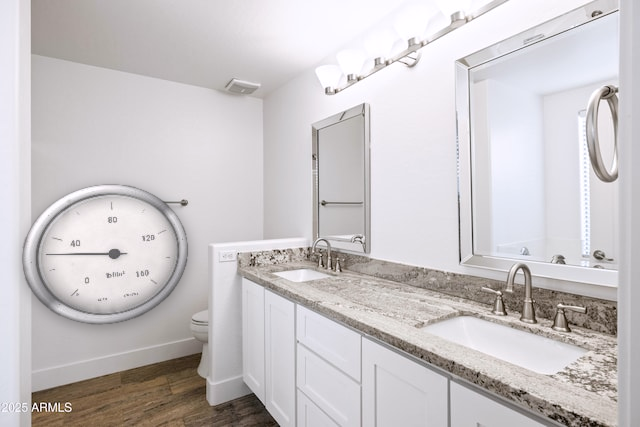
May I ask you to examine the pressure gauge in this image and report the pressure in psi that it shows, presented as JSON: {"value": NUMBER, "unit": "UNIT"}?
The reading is {"value": 30, "unit": "psi"}
